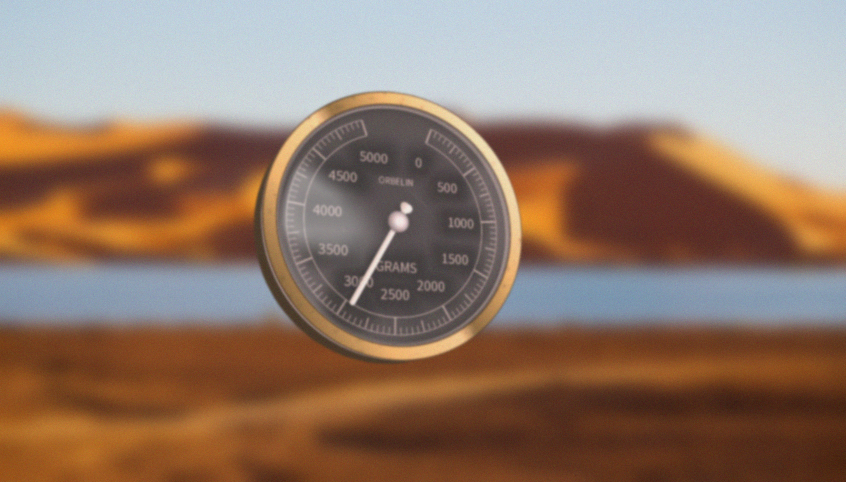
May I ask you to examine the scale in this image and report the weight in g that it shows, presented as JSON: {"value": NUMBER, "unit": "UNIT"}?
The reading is {"value": 2950, "unit": "g"}
